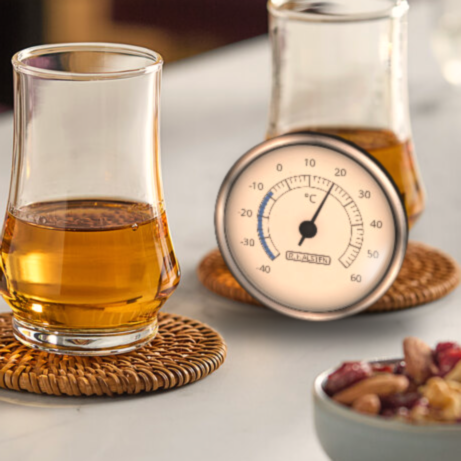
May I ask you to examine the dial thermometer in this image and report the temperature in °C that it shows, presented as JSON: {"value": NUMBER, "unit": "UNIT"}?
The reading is {"value": 20, "unit": "°C"}
